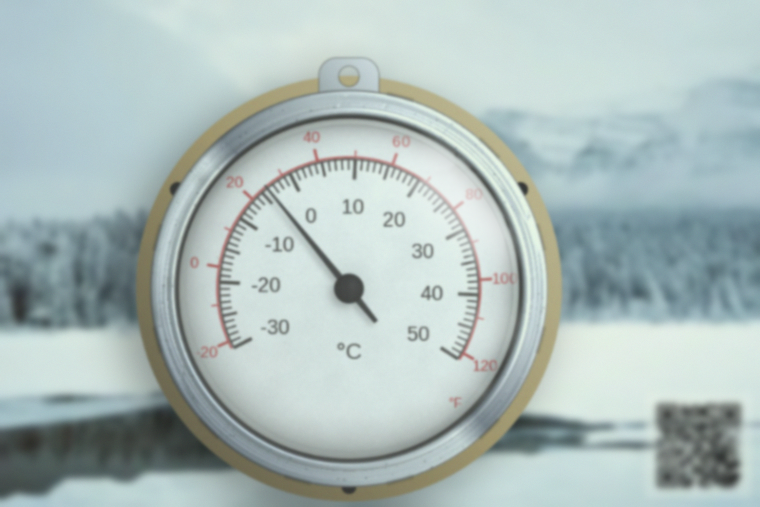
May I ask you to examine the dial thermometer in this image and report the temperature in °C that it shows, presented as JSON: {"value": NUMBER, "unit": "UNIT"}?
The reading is {"value": -4, "unit": "°C"}
